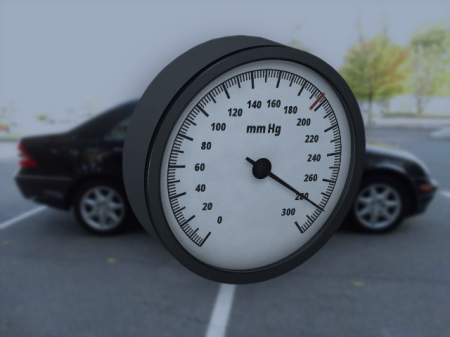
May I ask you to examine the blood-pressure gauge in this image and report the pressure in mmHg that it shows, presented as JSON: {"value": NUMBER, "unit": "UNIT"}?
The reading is {"value": 280, "unit": "mmHg"}
